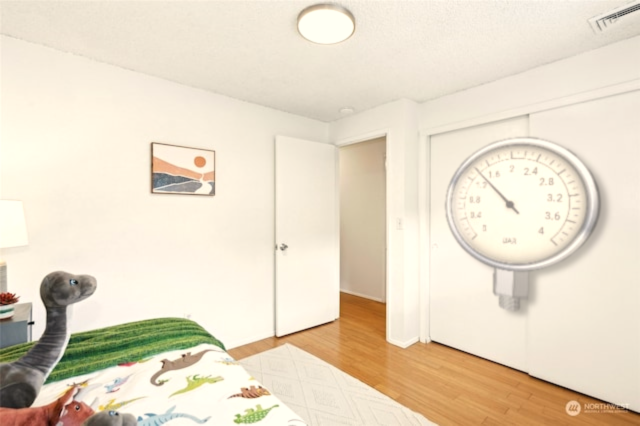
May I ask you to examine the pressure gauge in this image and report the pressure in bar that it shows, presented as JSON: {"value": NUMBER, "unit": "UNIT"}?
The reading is {"value": 1.4, "unit": "bar"}
